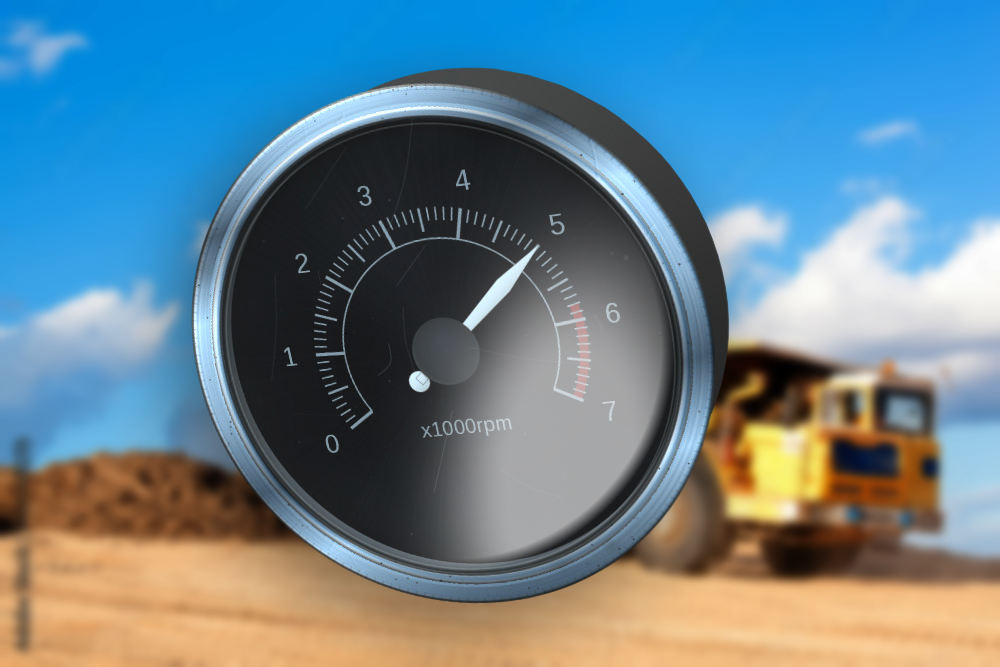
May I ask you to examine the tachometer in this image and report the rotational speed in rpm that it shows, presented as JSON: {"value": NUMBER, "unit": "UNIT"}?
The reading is {"value": 5000, "unit": "rpm"}
